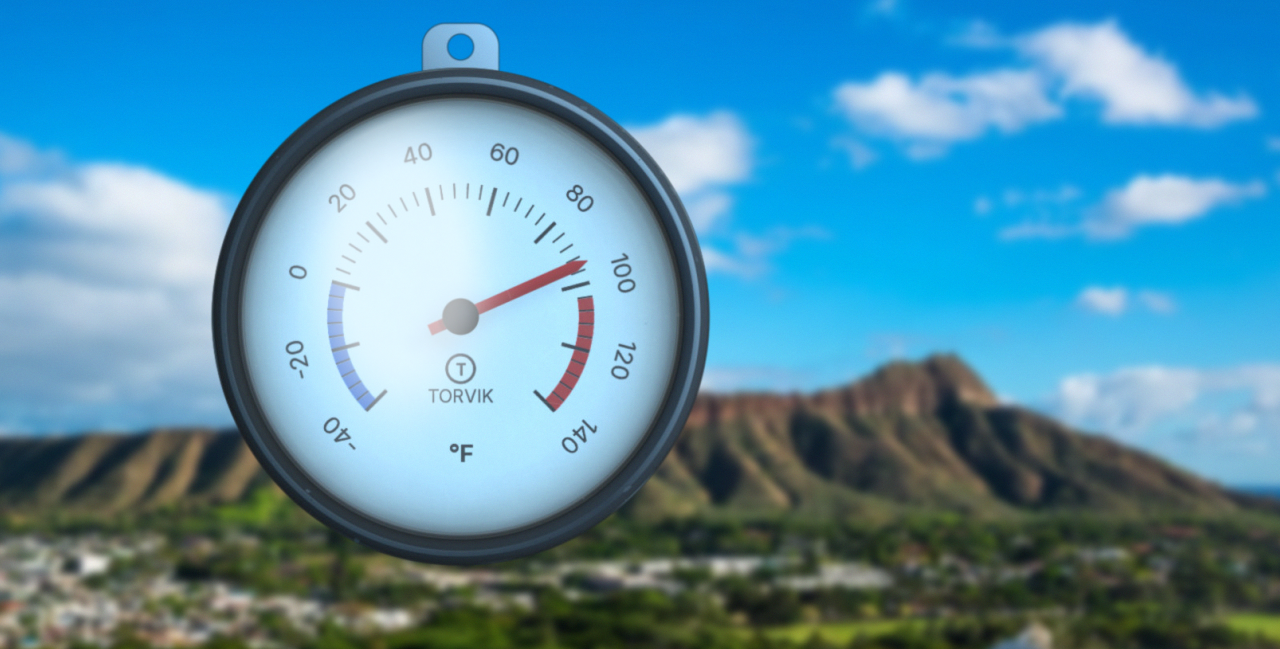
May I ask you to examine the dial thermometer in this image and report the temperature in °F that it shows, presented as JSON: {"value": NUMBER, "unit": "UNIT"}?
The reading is {"value": 94, "unit": "°F"}
